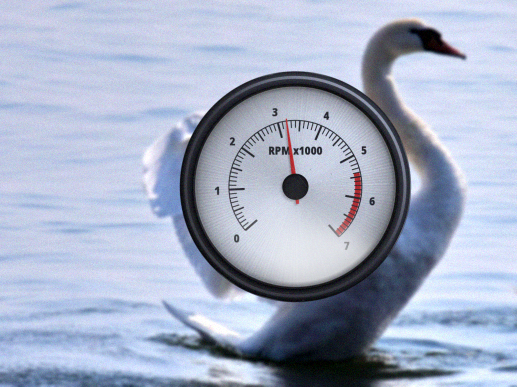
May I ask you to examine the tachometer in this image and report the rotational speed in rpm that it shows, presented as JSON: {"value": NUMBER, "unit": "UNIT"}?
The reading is {"value": 3200, "unit": "rpm"}
